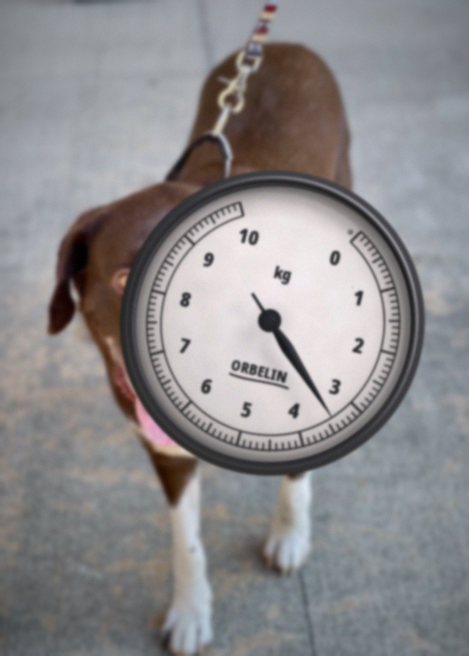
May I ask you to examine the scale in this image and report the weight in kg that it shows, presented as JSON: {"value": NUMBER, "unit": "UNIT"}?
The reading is {"value": 3.4, "unit": "kg"}
